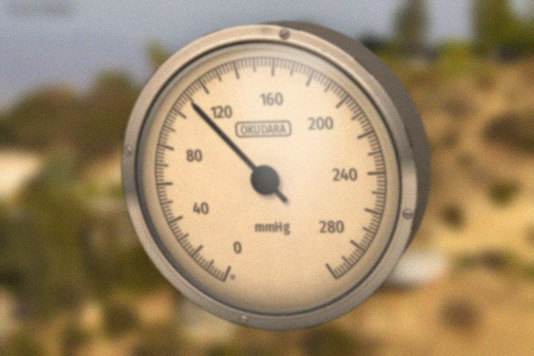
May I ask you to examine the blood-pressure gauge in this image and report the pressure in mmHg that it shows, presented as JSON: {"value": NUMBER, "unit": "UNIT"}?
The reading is {"value": 110, "unit": "mmHg"}
